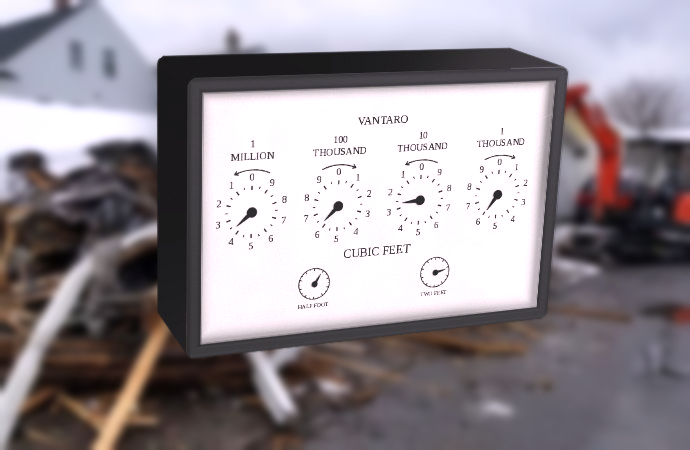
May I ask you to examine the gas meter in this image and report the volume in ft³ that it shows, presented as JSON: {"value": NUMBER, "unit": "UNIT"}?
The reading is {"value": 362600, "unit": "ft³"}
